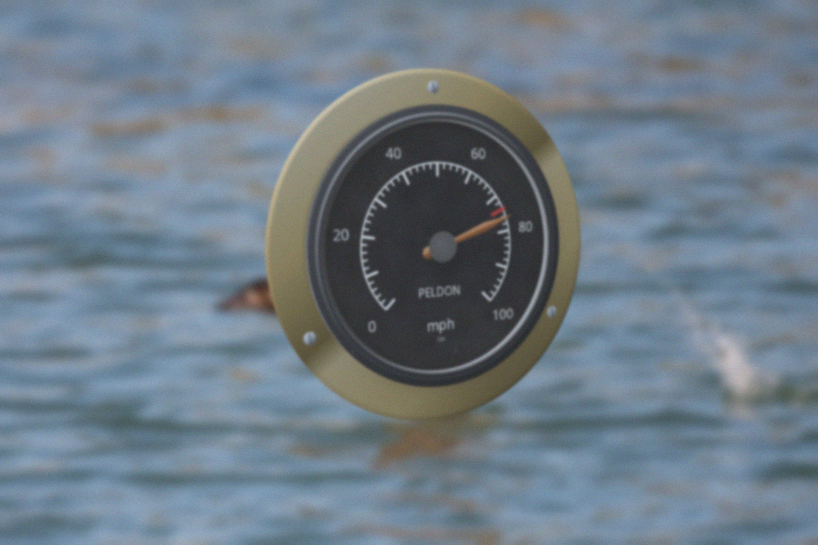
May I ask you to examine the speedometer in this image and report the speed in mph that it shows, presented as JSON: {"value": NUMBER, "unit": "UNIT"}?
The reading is {"value": 76, "unit": "mph"}
